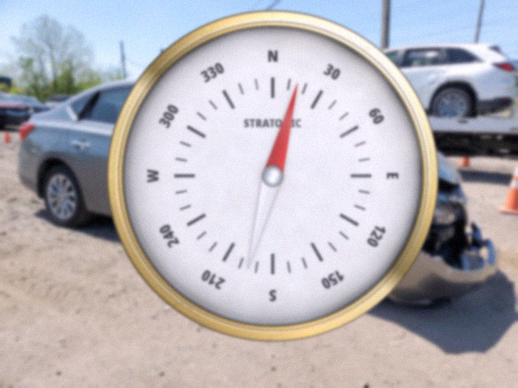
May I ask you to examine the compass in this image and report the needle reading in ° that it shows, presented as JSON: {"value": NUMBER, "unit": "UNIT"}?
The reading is {"value": 15, "unit": "°"}
